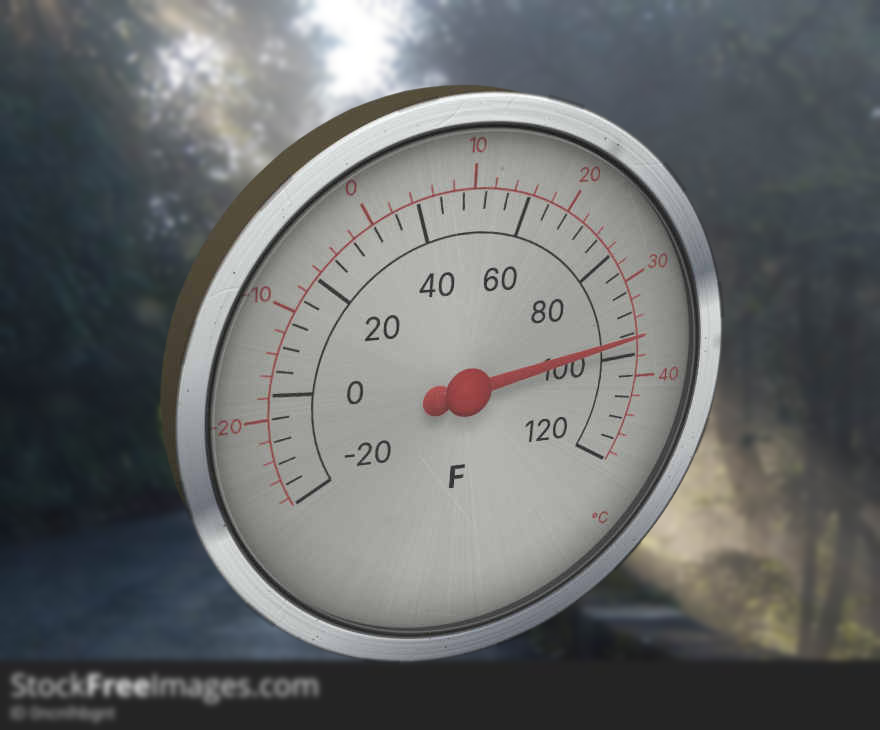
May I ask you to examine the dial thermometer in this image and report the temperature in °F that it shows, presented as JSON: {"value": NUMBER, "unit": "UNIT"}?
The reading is {"value": 96, "unit": "°F"}
